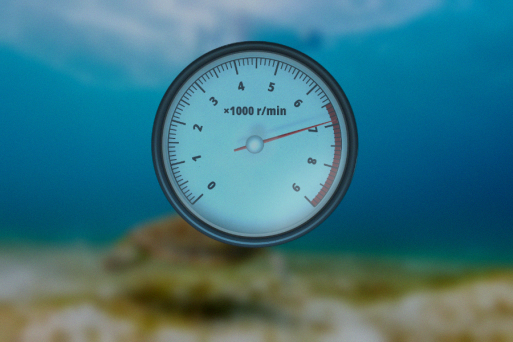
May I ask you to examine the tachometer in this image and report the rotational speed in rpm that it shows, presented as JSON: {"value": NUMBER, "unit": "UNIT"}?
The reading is {"value": 6900, "unit": "rpm"}
